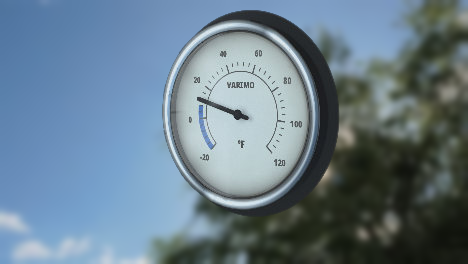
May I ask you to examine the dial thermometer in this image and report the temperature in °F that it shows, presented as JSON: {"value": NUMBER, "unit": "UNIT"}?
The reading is {"value": 12, "unit": "°F"}
